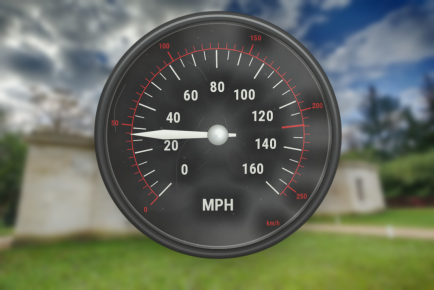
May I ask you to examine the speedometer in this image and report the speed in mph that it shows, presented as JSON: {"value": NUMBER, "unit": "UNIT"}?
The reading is {"value": 27.5, "unit": "mph"}
